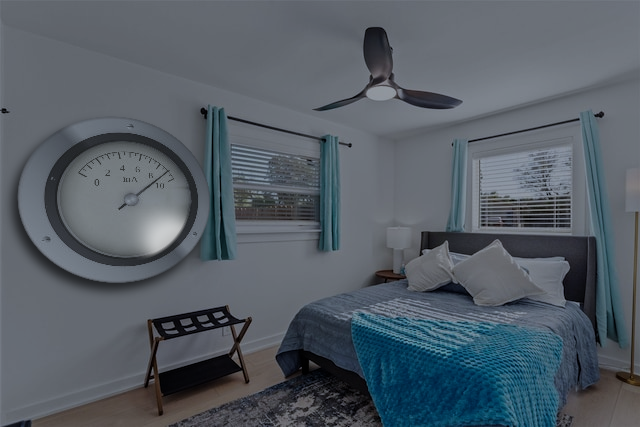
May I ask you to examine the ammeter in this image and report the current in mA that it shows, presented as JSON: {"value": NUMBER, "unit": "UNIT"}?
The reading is {"value": 9, "unit": "mA"}
